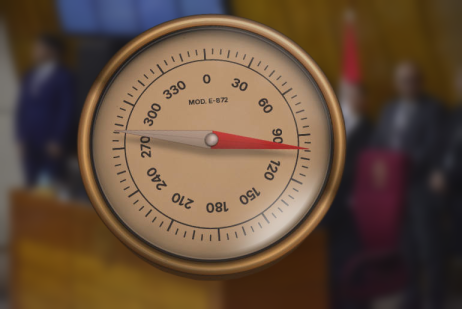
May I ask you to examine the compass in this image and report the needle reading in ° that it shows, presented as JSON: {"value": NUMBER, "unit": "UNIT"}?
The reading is {"value": 100, "unit": "°"}
